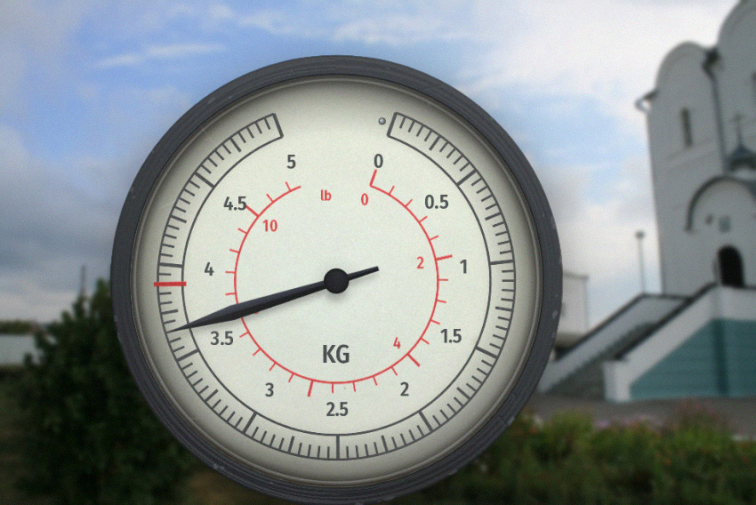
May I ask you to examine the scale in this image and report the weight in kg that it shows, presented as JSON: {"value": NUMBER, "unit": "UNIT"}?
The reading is {"value": 3.65, "unit": "kg"}
